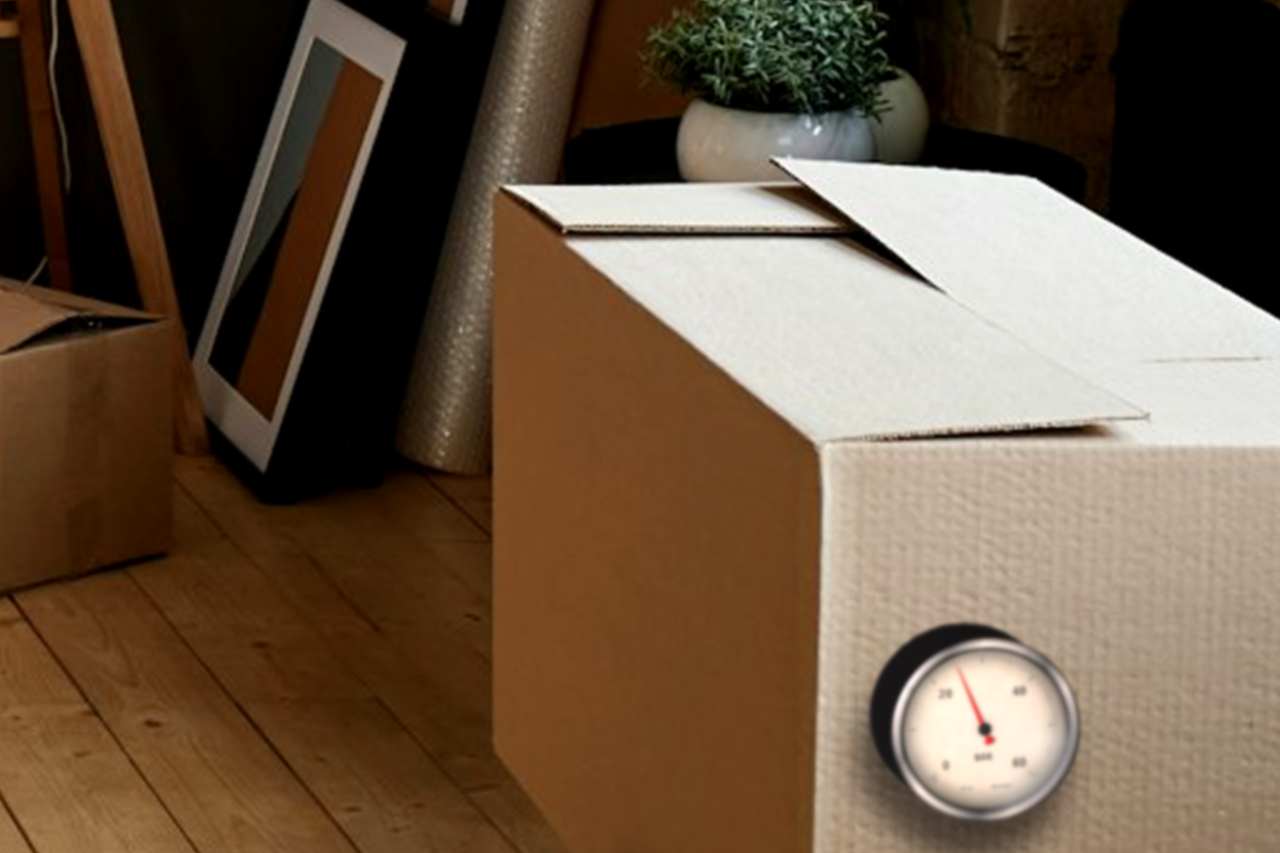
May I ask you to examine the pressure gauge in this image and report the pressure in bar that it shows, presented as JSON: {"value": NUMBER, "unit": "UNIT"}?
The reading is {"value": 25, "unit": "bar"}
